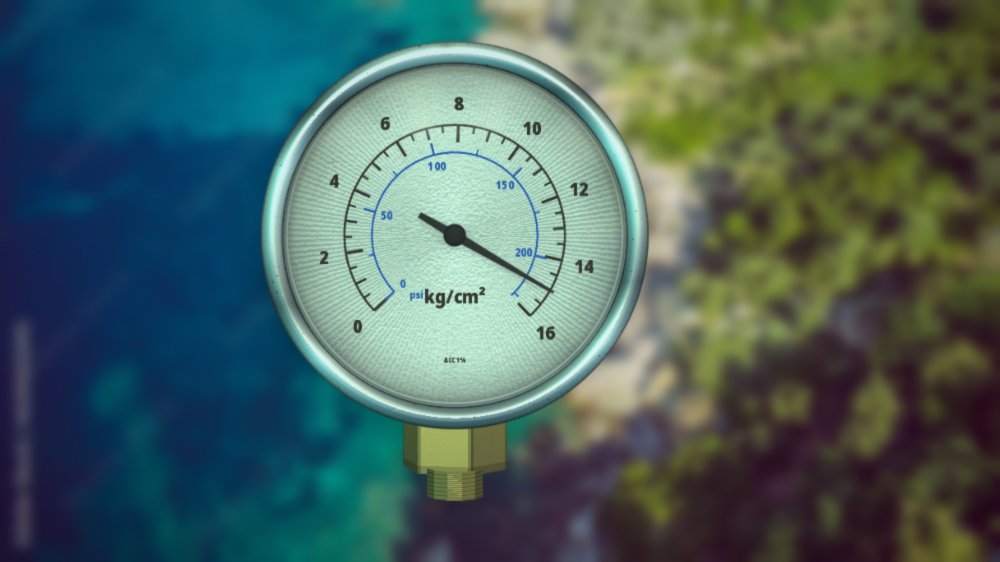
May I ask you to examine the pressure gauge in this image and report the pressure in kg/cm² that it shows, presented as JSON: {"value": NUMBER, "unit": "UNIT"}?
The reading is {"value": 15, "unit": "kg/cm²"}
